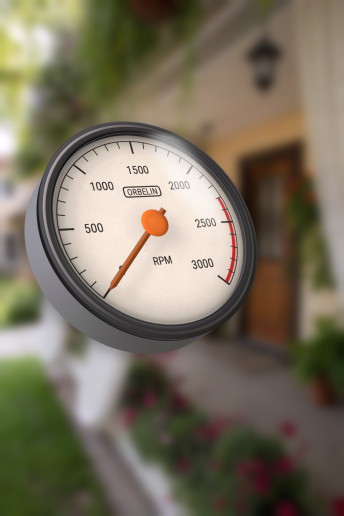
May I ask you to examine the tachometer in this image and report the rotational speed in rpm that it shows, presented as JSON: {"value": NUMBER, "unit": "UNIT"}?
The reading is {"value": 0, "unit": "rpm"}
